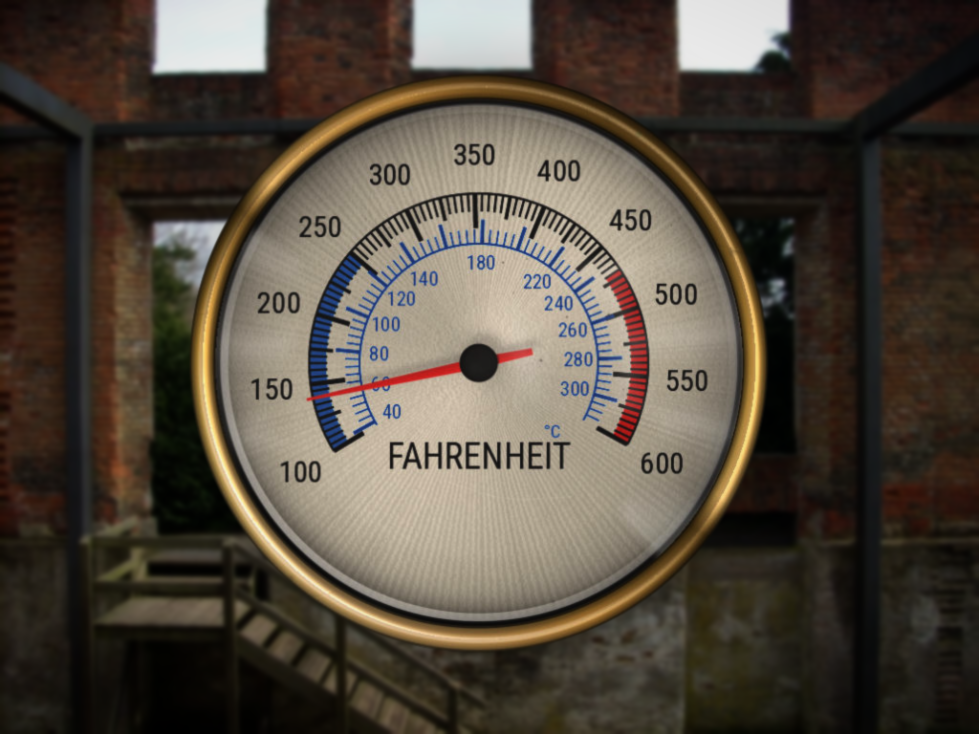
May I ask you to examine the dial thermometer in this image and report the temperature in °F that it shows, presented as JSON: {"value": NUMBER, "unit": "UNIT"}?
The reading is {"value": 140, "unit": "°F"}
